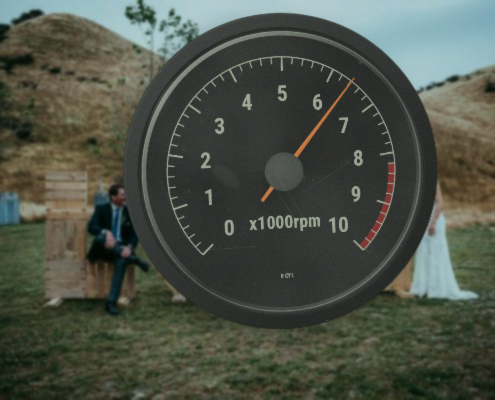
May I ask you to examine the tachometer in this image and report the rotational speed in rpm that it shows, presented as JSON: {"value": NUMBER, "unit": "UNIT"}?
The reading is {"value": 6400, "unit": "rpm"}
